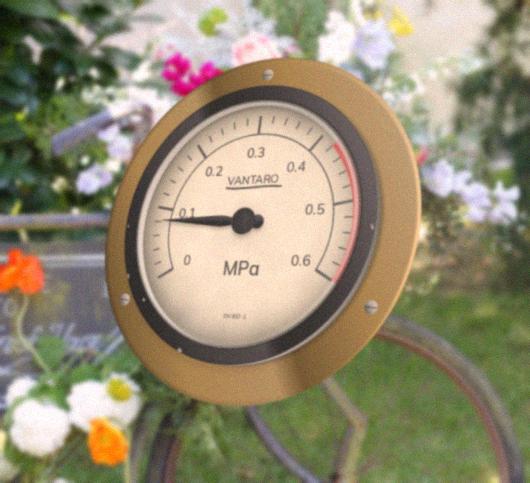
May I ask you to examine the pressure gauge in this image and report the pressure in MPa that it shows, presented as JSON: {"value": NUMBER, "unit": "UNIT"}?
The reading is {"value": 0.08, "unit": "MPa"}
